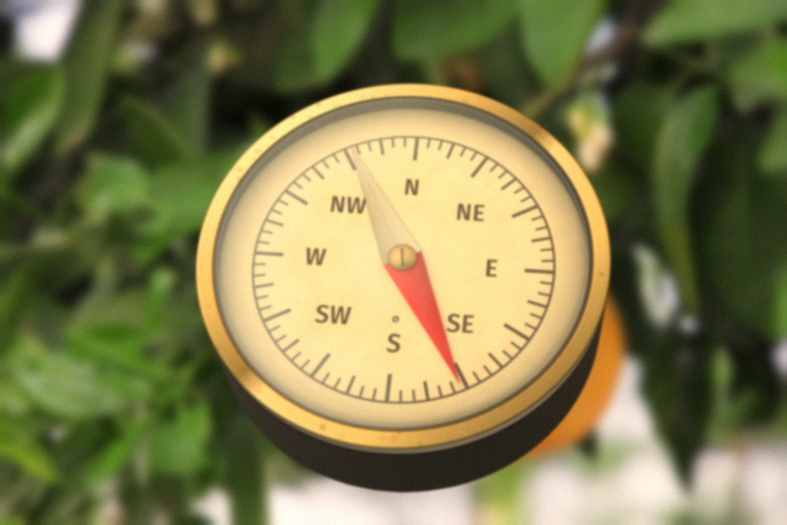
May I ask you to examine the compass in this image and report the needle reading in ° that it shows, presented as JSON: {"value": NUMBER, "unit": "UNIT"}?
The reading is {"value": 152.5, "unit": "°"}
